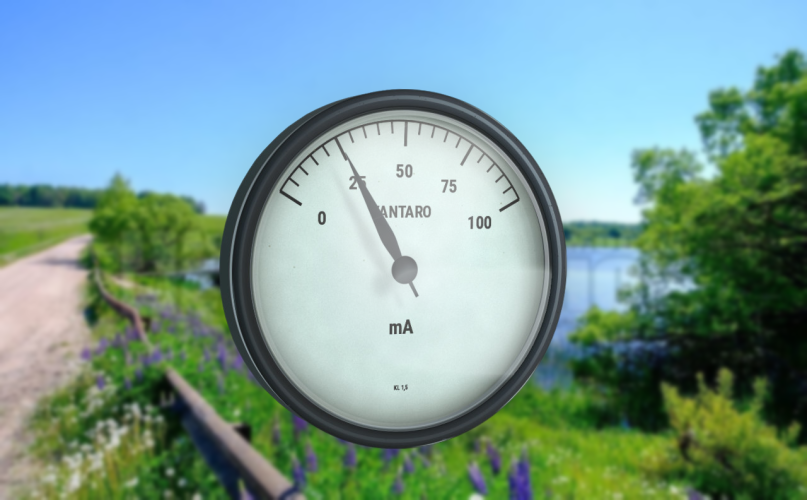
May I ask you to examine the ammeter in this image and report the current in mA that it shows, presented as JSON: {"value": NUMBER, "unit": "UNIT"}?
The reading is {"value": 25, "unit": "mA"}
